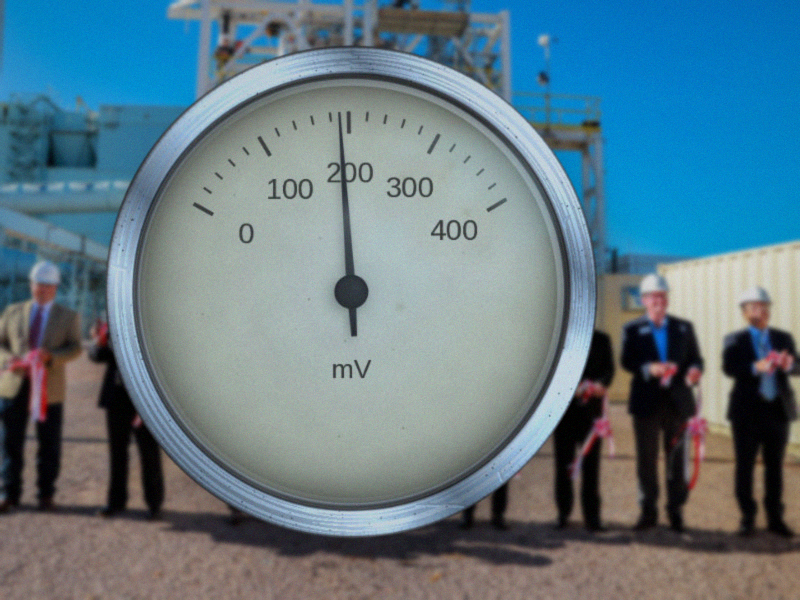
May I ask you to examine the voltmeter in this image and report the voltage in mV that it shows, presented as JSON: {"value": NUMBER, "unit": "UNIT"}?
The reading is {"value": 190, "unit": "mV"}
